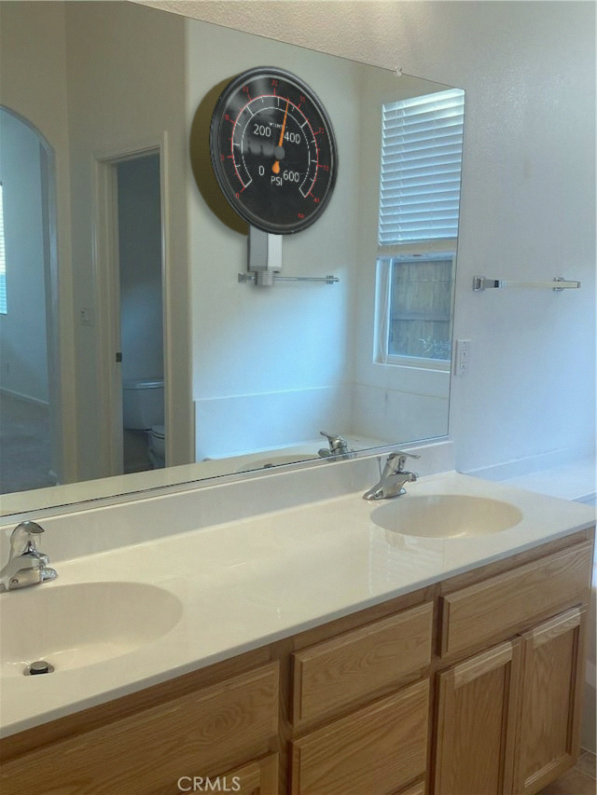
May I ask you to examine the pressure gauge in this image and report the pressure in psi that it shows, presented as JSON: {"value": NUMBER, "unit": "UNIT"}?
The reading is {"value": 325, "unit": "psi"}
